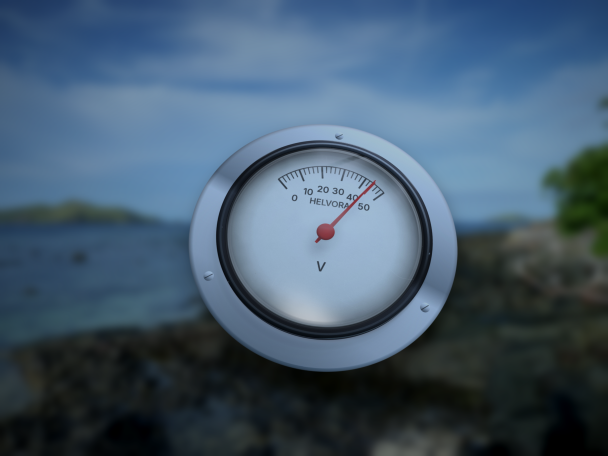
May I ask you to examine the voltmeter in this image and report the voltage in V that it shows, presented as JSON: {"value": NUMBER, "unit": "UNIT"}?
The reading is {"value": 44, "unit": "V"}
